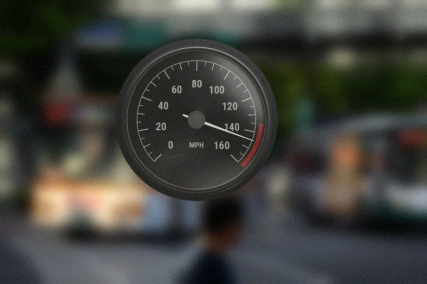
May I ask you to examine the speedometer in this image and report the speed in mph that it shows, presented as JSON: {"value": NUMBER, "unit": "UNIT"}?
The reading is {"value": 145, "unit": "mph"}
